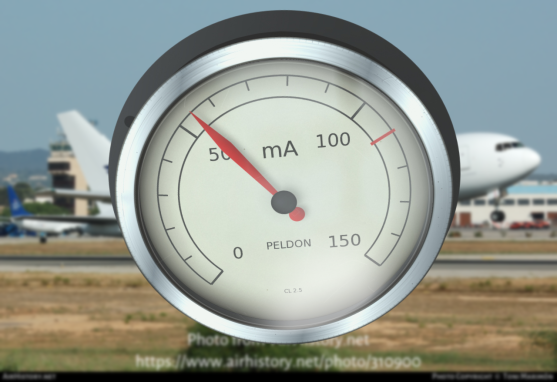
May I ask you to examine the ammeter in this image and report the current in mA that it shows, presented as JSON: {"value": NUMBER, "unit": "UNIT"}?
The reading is {"value": 55, "unit": "mA"}
